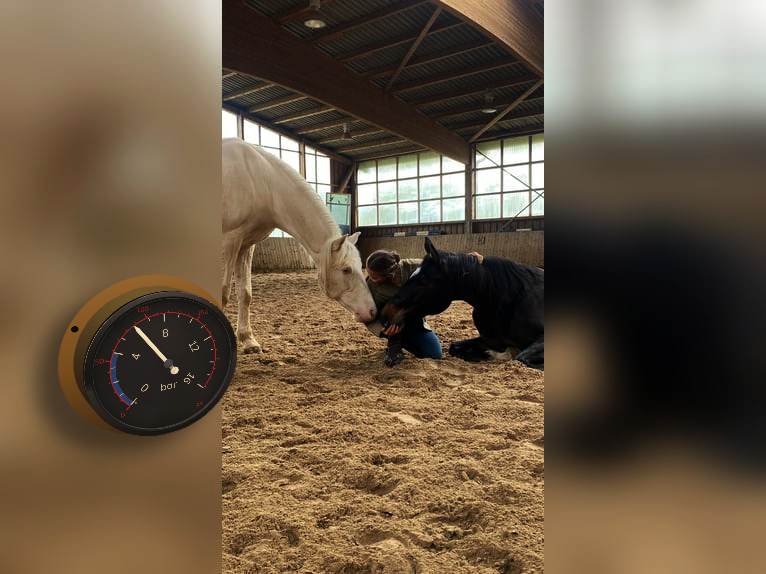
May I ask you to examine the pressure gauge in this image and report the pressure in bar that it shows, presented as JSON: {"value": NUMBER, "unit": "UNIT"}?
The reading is {"value": 6, "unit": "bar"}
